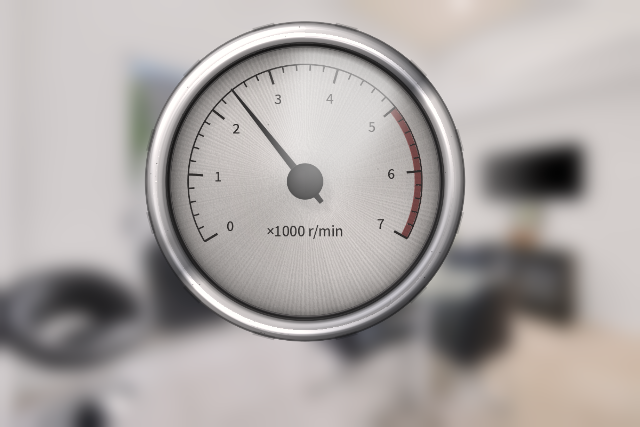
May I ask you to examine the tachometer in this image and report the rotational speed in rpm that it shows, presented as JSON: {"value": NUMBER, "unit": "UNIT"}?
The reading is {"value": 2400, "unit": "rpm"}
